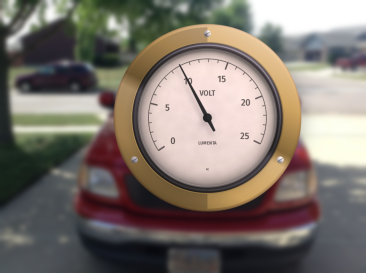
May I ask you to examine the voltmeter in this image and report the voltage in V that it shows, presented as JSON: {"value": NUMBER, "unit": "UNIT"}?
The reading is {"value": 10, "unit": "V"}
